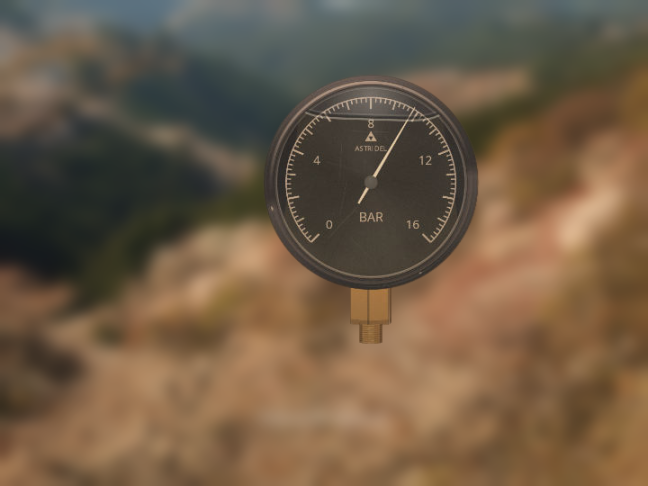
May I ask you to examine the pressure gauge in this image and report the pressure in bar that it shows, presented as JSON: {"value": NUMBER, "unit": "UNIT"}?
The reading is {"value": 9.8, "unit": "bar"}
